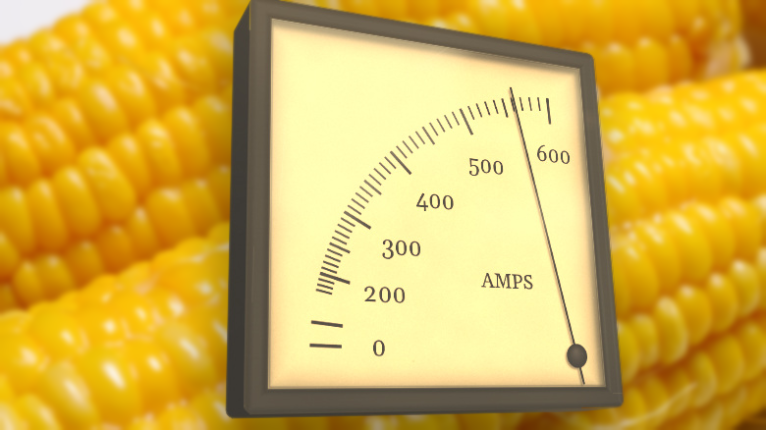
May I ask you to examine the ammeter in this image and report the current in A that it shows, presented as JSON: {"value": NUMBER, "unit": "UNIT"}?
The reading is {"value": 560, "unit": "A"}
